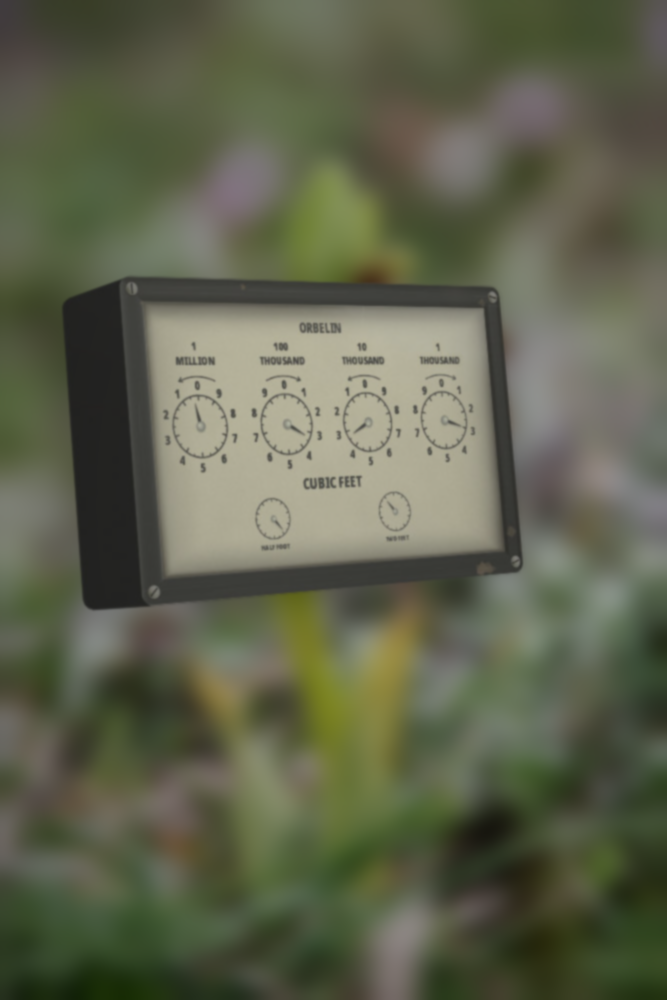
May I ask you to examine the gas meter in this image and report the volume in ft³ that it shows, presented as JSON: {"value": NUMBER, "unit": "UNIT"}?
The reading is {"value": 33300, "unit": "ft³"}
